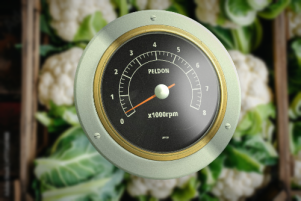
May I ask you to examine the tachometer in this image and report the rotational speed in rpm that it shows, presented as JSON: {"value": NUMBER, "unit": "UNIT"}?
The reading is {"value": 200, "unit": "rpm"}
